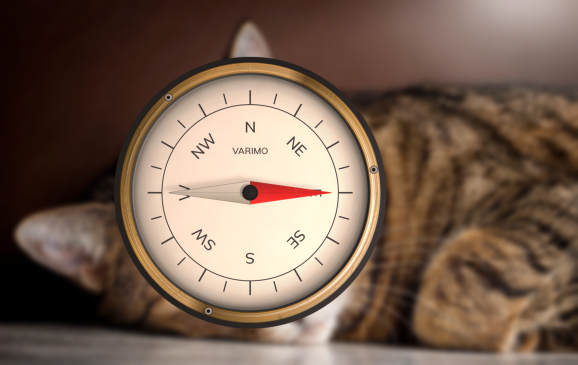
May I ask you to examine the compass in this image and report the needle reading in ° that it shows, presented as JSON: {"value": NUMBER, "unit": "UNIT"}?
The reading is {"value": 90, "unit": "°"}
